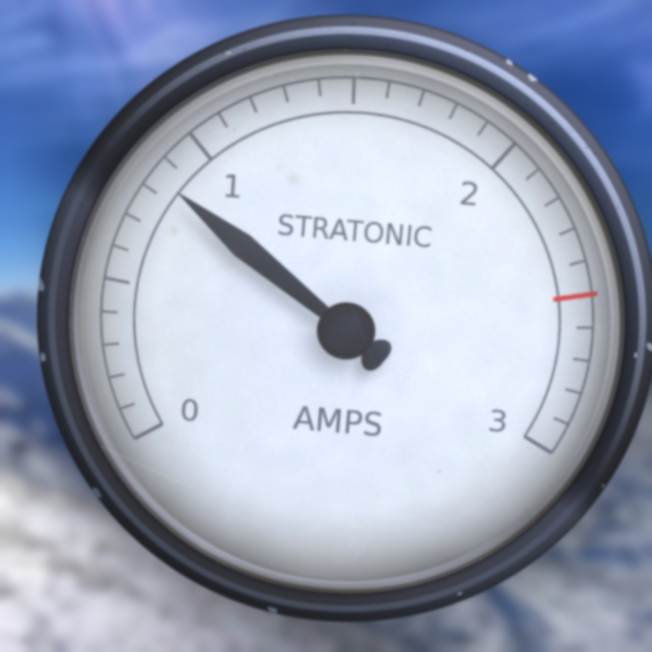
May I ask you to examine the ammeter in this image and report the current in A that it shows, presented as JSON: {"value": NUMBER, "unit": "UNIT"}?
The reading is {"value": 0.85, "unit": "A"}
